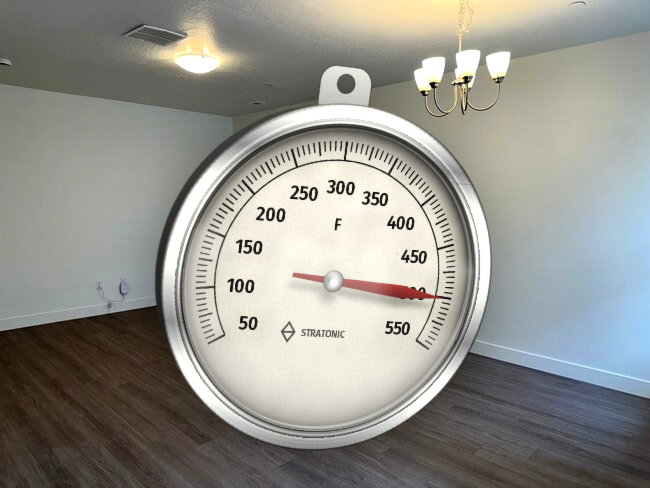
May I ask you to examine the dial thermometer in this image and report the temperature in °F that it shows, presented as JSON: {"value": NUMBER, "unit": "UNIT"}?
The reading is {"value": 500, "unit": "°F"}
